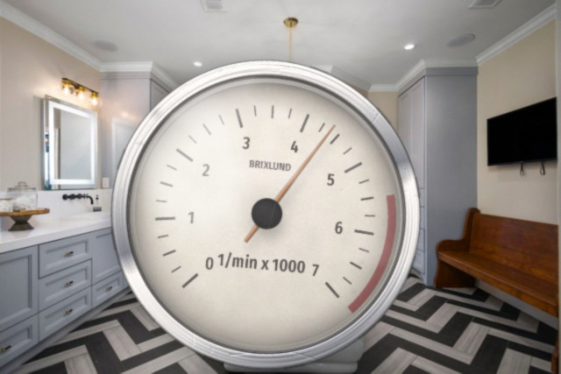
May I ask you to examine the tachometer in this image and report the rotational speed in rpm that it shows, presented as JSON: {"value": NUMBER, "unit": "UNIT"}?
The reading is {"value": 4375, "unit": "rpm"}
